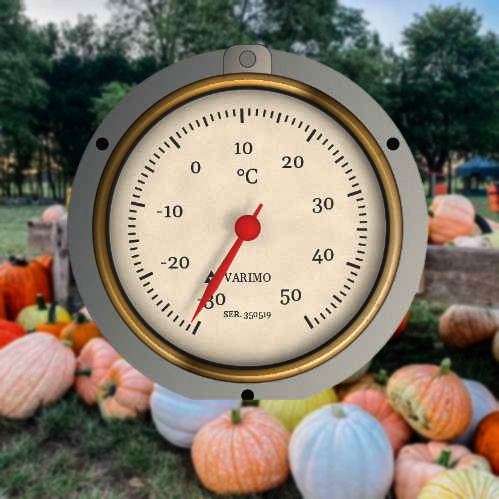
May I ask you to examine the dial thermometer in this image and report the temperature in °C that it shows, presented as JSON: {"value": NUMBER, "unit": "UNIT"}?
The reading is {"value": -29, "unit": "°C"}
